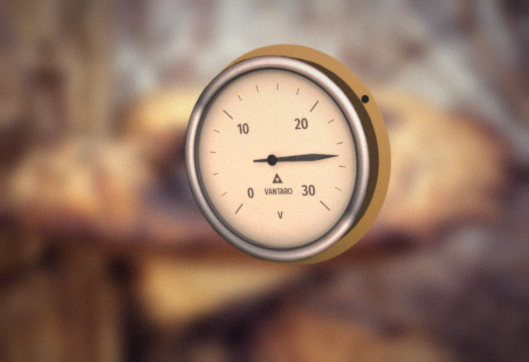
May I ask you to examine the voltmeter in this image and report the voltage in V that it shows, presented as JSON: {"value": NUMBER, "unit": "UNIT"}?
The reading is {"value": 25, "unit": "V"}
